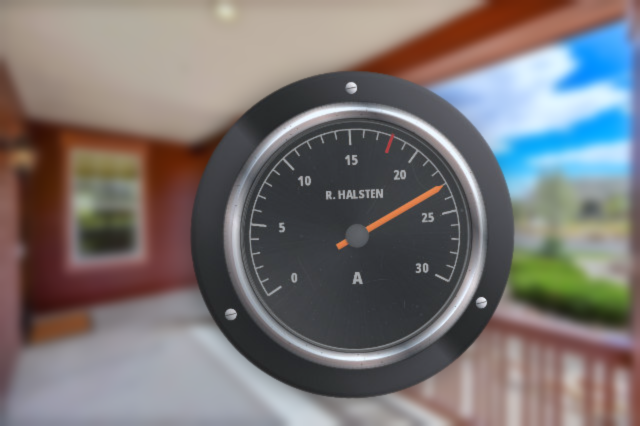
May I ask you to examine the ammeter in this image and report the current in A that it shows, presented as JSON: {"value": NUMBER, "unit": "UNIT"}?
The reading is {"value": 23, "unit": "A"}
